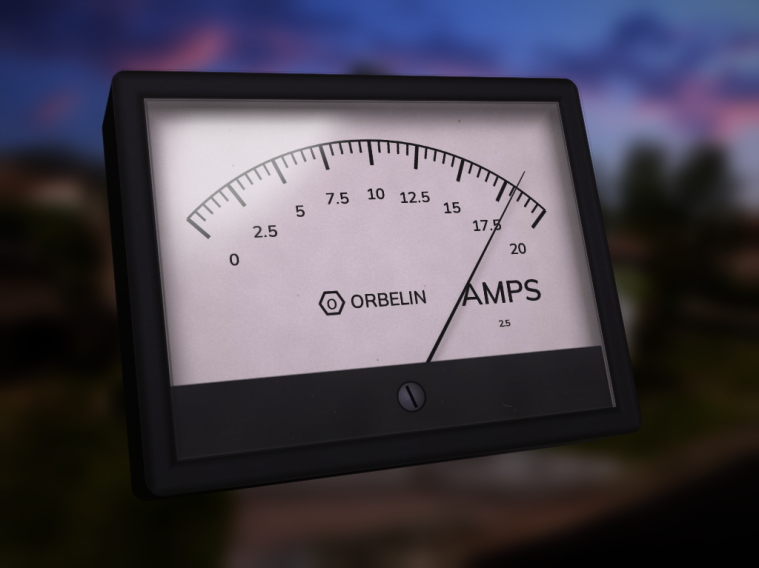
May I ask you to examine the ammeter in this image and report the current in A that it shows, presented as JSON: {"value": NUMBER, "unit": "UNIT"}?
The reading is {"value": 18, "unit": "A"}
